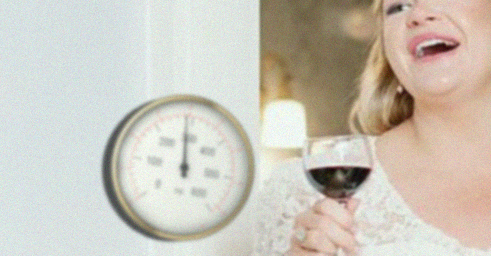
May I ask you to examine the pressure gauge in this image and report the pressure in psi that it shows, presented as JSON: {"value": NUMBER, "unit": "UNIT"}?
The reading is {"value": 280, "unit": "psi"}
